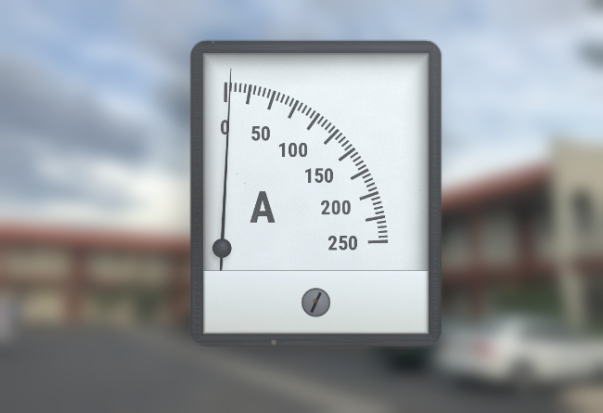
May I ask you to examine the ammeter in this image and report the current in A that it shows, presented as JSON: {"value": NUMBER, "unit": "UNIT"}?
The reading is {"value": 5, "unit": "A"}
